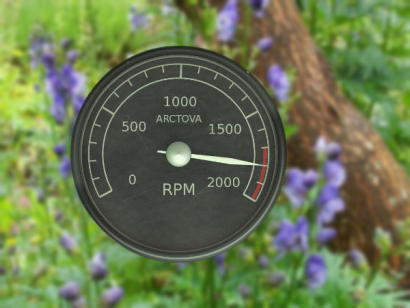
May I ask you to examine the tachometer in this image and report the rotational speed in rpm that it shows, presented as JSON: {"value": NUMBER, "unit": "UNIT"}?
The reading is {"value": 1800, "unit": "rpm"}
